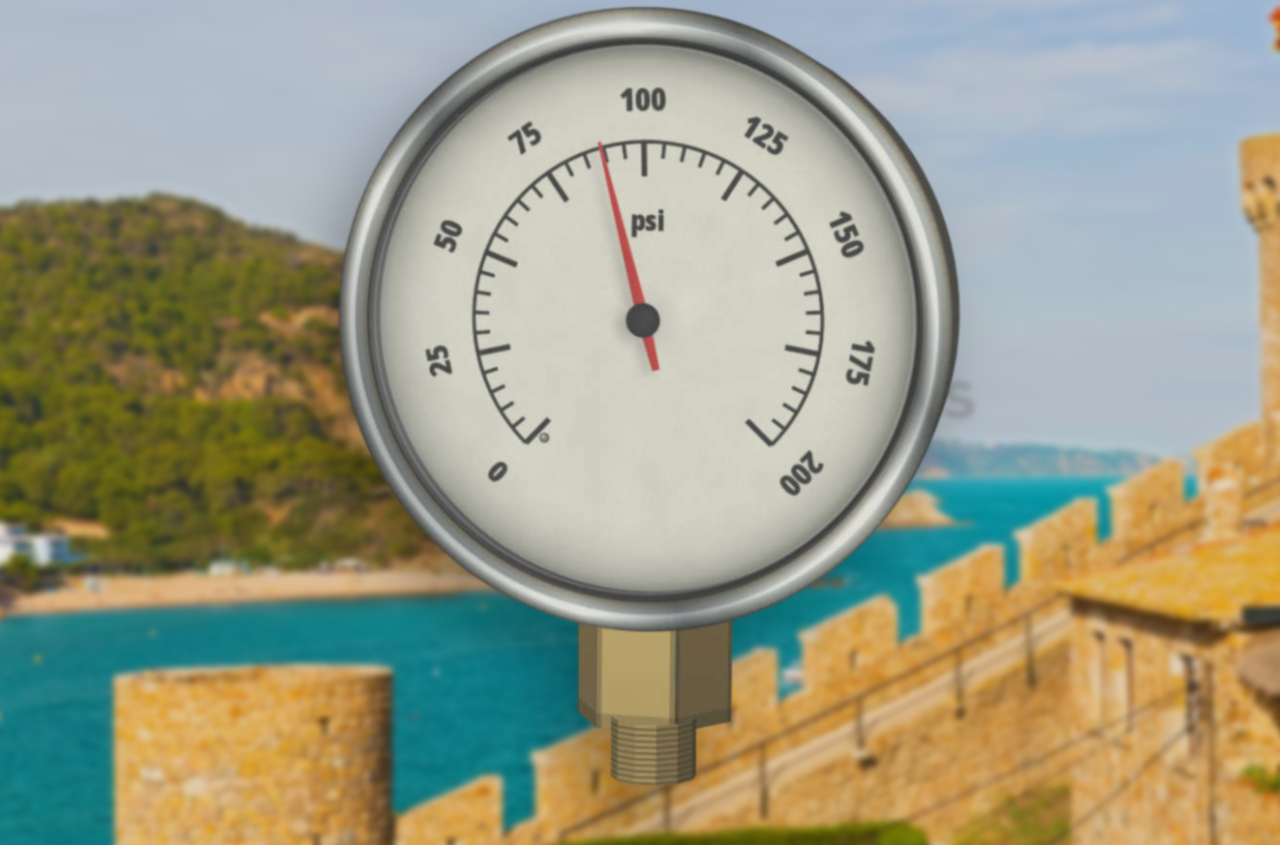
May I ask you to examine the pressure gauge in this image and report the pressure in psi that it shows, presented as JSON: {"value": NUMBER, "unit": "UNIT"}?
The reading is {"value": 90, "unit": "psi"}
